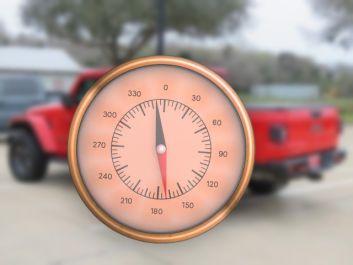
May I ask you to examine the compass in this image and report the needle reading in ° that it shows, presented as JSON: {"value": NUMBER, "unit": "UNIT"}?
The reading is {"value": 170, "unit": "°"}
